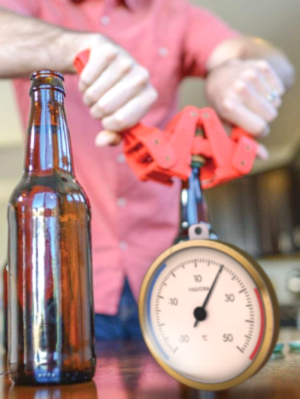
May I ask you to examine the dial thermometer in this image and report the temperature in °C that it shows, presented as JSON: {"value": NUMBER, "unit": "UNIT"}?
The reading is {"value": 20, "unit": "°C"}
